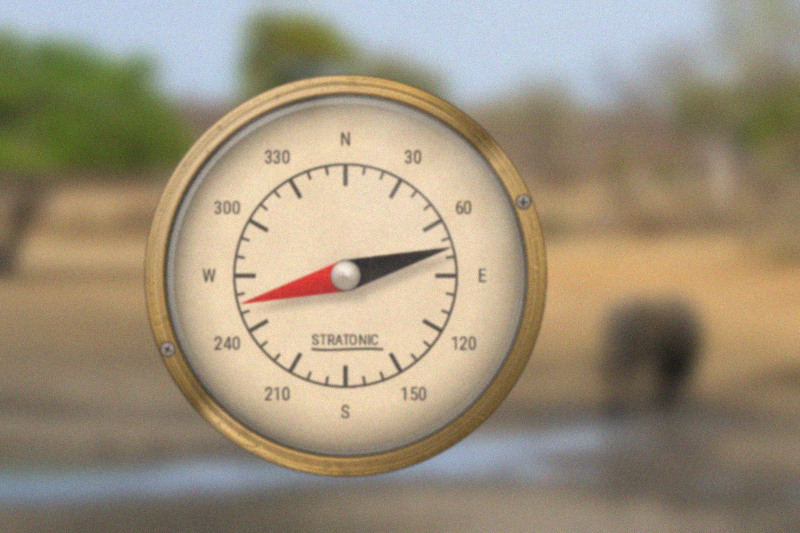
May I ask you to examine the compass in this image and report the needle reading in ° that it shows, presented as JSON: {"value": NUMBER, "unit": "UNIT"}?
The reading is {"value": 255, "unit": "°"}
